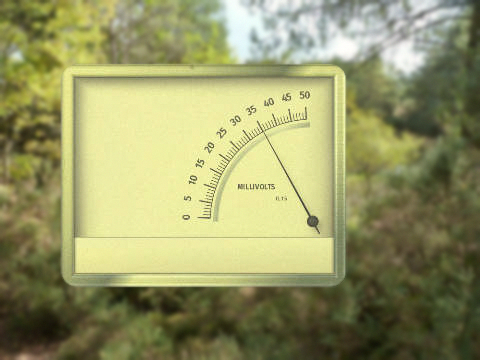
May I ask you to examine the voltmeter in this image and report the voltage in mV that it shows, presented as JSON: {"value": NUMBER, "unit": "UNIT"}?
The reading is {"value": 35, "unit": "mV"}
